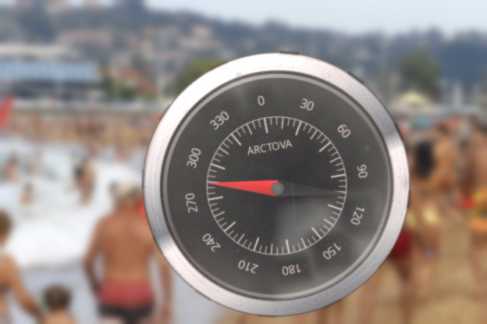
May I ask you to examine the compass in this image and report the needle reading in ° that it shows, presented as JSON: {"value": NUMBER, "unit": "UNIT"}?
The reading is {"value": 285, "unit": "°"}
